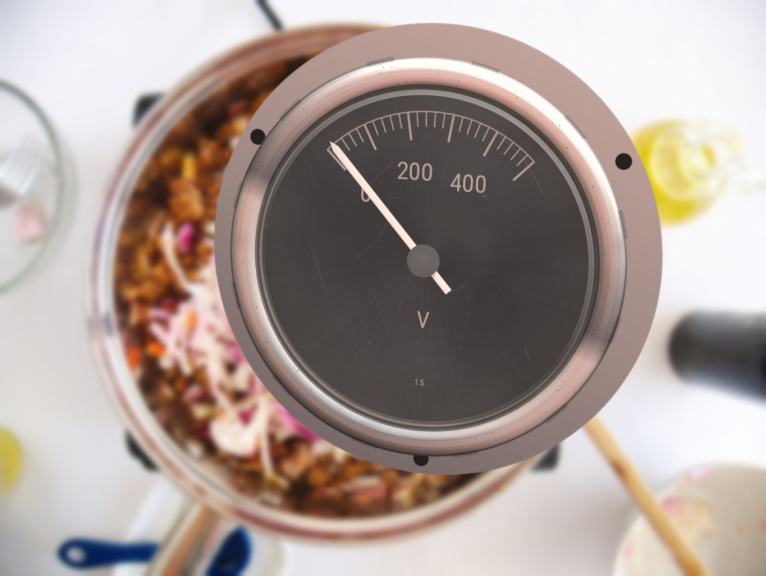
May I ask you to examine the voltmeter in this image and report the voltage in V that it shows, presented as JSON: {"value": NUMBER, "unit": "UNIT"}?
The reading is {"value": 20, "unit": "V"}
